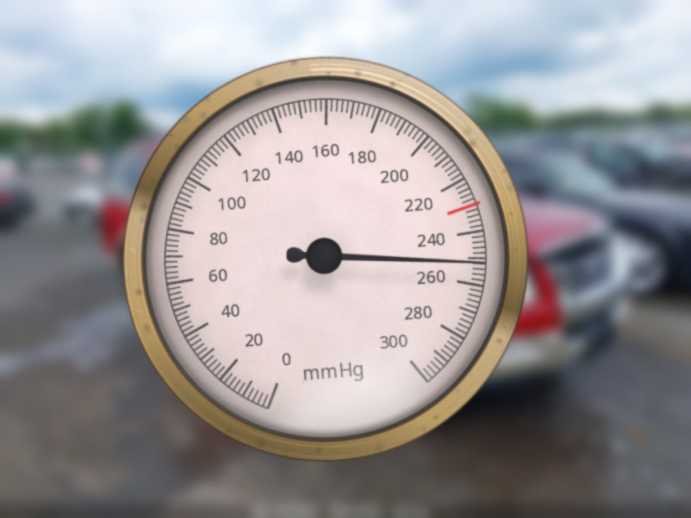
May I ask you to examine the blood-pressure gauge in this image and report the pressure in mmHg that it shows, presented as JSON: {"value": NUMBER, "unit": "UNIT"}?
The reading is {"value": 252, "unit": "mmHg"}
